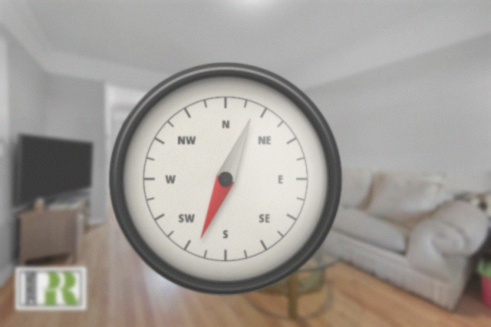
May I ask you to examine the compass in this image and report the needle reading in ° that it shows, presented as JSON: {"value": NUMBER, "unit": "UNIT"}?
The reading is {"value": 202.5, "unit": "°"}
